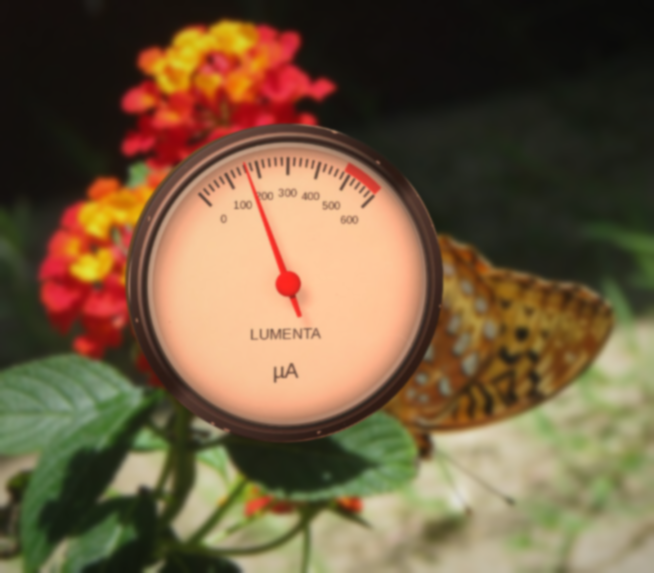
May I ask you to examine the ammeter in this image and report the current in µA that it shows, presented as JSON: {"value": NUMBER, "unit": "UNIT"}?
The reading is {"value": 160, "unit": "µA"}
